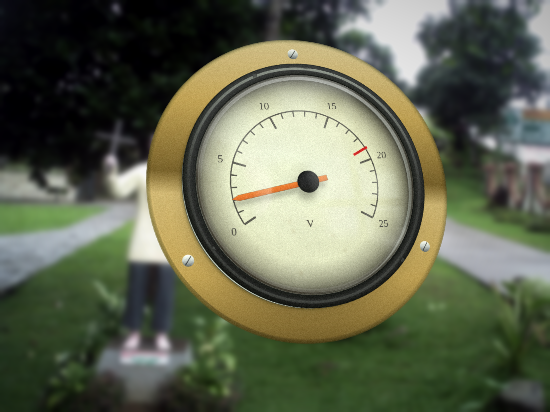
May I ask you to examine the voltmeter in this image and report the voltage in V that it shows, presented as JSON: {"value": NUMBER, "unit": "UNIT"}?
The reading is {"value": 2, "unit": "V"}
